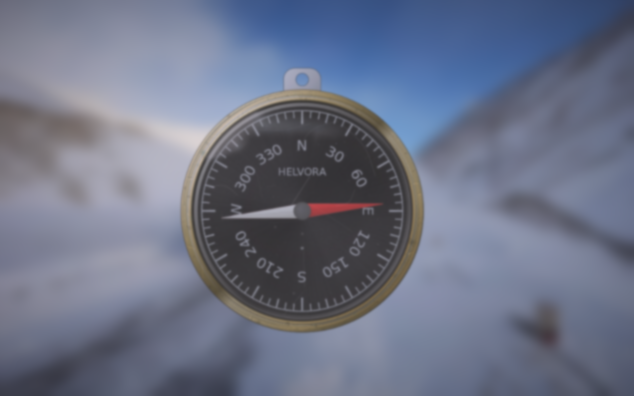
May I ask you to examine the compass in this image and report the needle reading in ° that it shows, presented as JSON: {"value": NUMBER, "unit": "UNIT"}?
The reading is {"value": 85, "unit": "°"}
